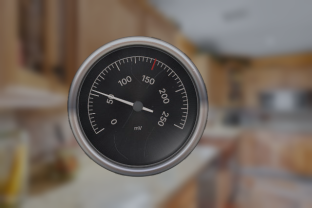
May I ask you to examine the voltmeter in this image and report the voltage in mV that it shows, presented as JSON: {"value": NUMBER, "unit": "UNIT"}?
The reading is {"value": 55, "unit": "mV"}
